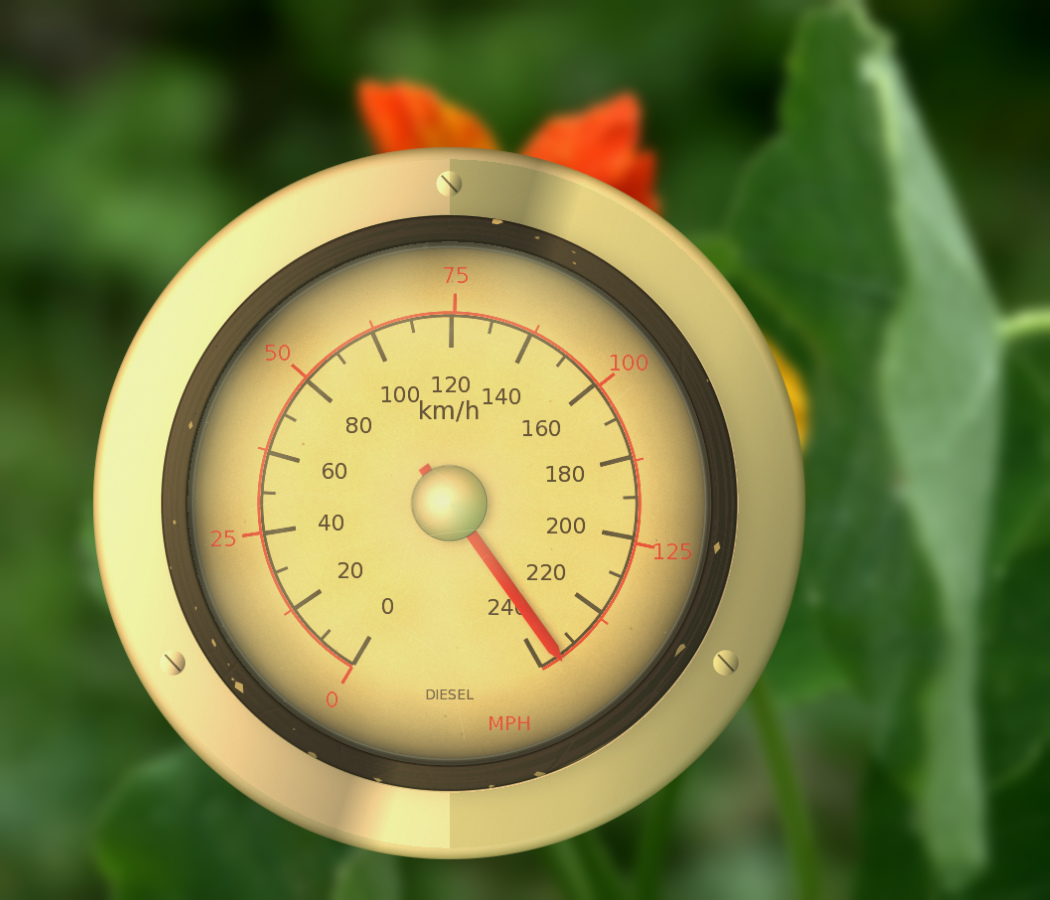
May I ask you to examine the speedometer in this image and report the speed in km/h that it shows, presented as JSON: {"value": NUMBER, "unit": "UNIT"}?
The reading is {"value": 235, "unit": "km/h"}
